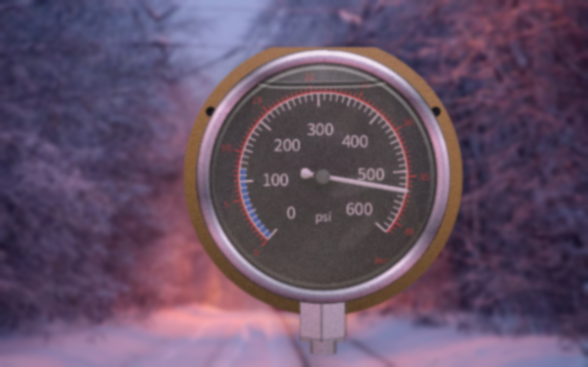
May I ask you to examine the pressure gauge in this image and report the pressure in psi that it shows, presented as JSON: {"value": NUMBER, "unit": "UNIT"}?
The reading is {"value": 530, "unit": "psi"}
